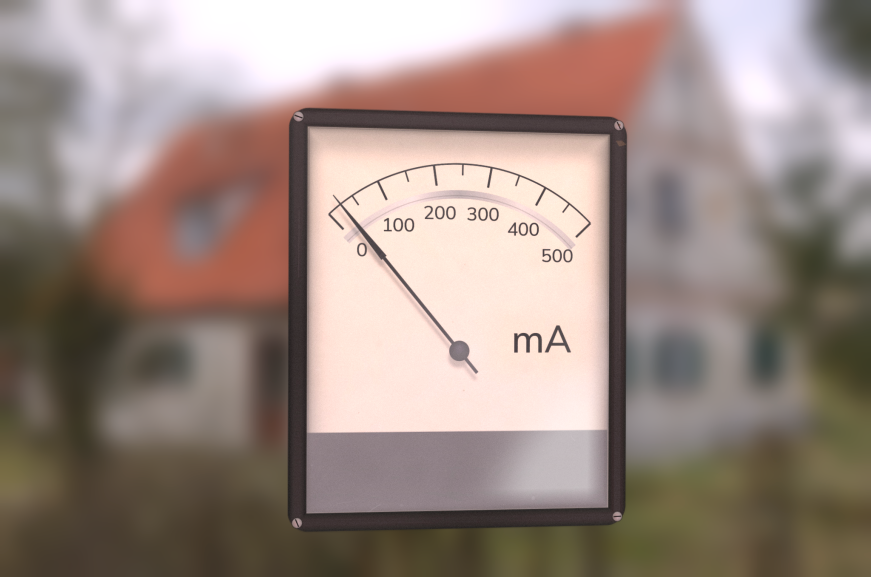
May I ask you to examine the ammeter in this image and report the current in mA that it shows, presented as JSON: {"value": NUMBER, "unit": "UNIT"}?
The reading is {"value": 25, "unit": "mA"}
